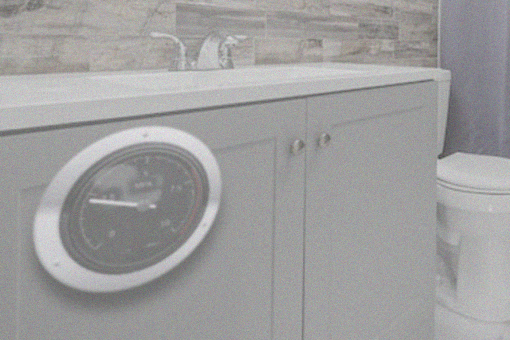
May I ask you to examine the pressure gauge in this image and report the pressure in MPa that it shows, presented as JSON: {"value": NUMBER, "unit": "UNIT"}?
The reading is {"value": 2.25, "unit": "MPa"}
